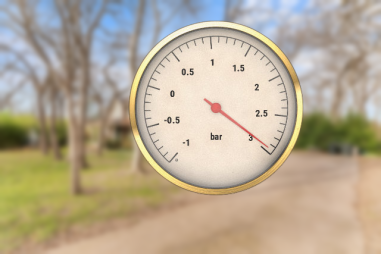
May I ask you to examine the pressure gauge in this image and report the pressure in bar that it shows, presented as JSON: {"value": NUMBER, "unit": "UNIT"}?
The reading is {"value": 2.95, "unit": "bar"}
